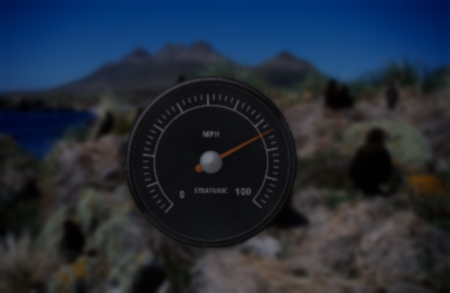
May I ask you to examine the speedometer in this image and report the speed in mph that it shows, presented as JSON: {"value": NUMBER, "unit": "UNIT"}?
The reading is {"value": 74, "unit": "mph"}
